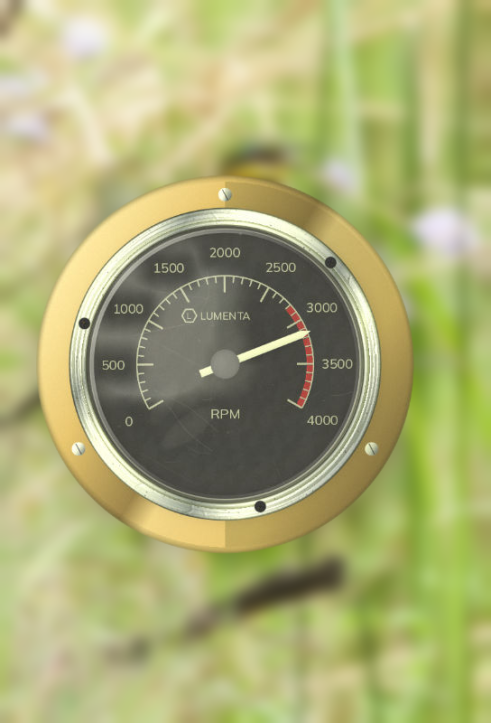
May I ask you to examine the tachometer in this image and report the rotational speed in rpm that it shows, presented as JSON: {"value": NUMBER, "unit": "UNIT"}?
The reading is {"value": 3150, "unit": "rpm"}
